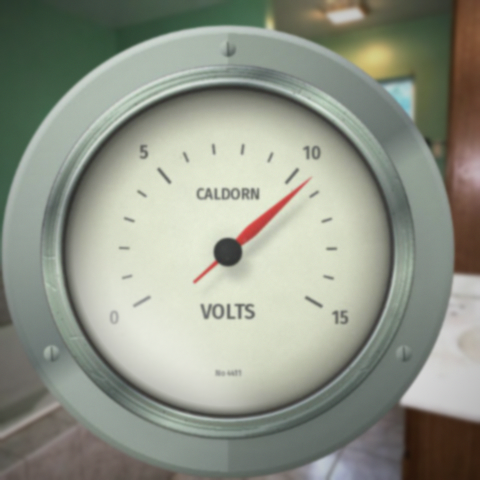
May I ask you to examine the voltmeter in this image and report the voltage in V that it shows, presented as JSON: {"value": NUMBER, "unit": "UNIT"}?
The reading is {"value": 10.5, "unit": "V"}
